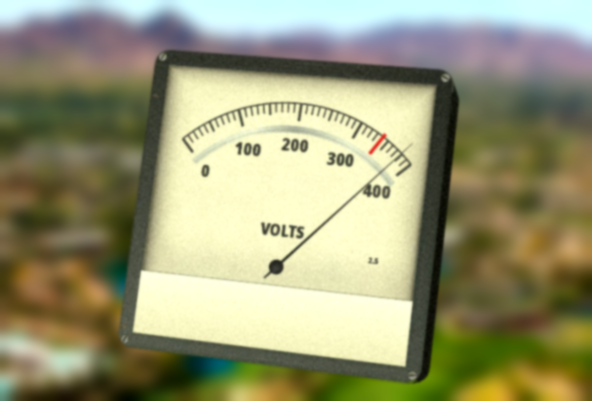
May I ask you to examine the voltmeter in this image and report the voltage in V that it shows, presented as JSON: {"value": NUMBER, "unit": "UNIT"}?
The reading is {"value": 380, "unit": "V"}
